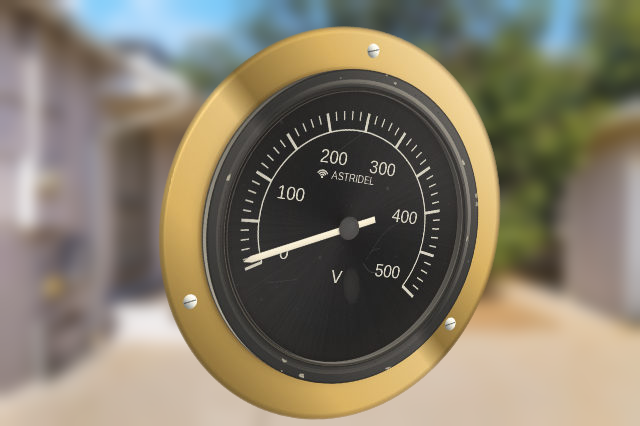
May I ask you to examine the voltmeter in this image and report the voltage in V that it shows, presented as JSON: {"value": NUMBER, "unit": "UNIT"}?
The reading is {"value": 10, "unit": "V"}
